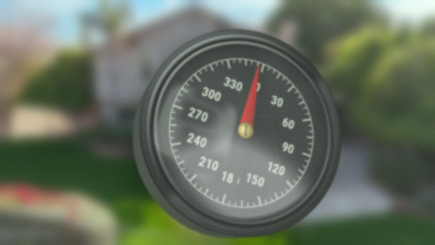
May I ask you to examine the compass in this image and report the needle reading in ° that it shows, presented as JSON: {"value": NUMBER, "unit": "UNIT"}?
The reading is {"value": 355, "unit": "°"}
